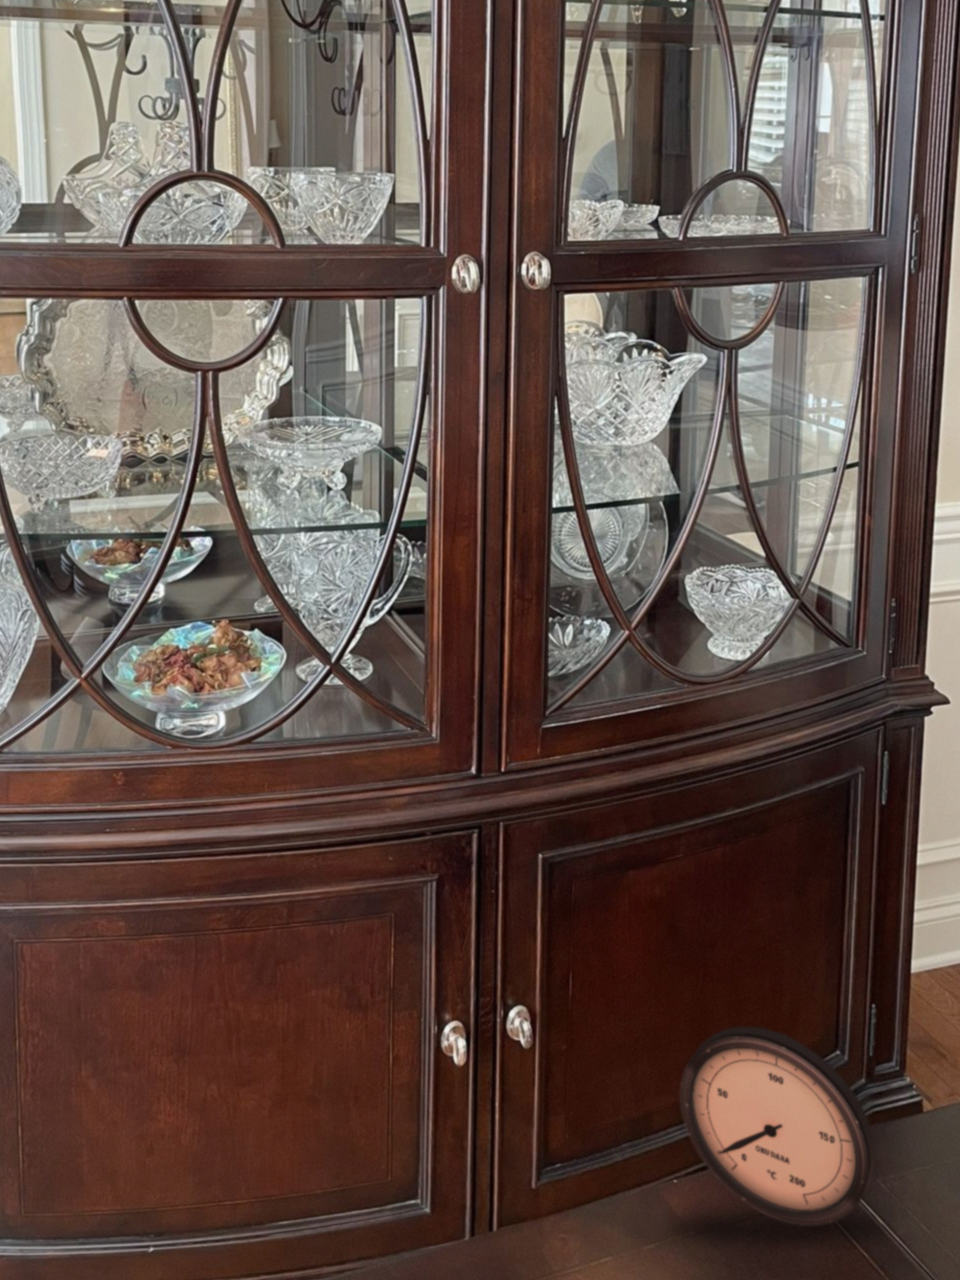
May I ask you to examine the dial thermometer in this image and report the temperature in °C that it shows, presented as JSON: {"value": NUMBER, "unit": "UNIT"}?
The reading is {"value": 10, "unit": "°C"}
